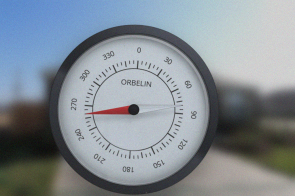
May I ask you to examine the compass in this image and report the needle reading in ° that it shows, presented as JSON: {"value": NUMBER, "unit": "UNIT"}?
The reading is {"value": 260, "unit": "°"}
